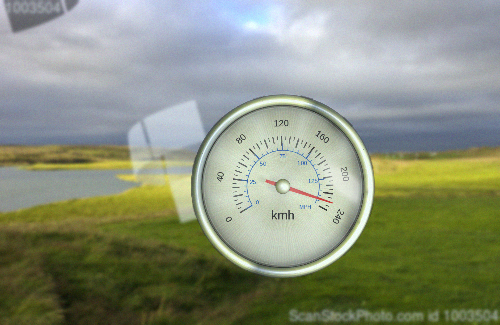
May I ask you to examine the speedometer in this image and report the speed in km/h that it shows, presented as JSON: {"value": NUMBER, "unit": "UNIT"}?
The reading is {"value": 230, "unit": "km/h"}
